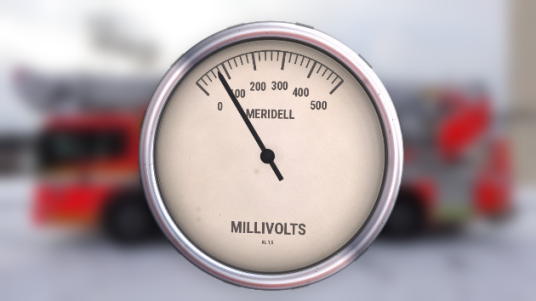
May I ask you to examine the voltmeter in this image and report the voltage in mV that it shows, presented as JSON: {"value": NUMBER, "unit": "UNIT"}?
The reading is {"value": 80, "unit": "mV"}
